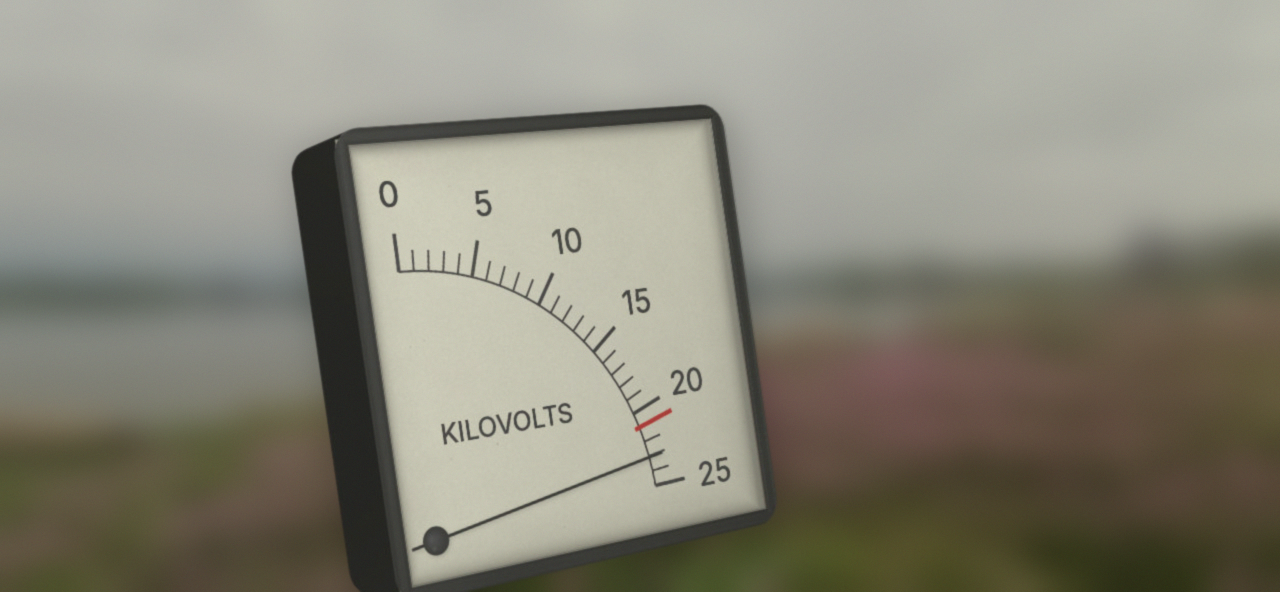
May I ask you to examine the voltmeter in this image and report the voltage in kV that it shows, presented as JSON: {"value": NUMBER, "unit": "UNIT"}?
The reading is {"value": 23, "unit": "kV"}
